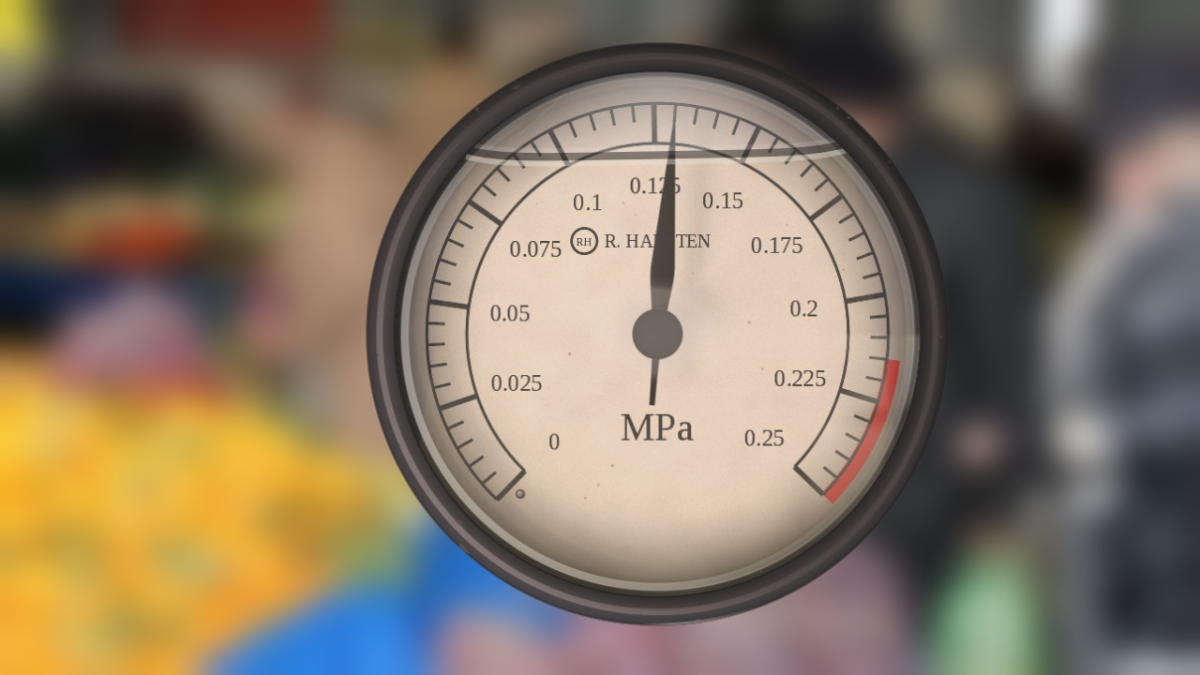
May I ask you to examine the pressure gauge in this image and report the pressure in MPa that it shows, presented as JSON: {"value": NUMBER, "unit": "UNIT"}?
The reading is {"value": 0.13, "unit": "MPa"}
